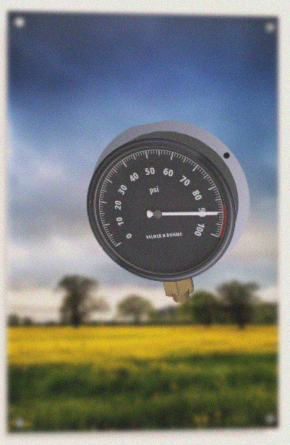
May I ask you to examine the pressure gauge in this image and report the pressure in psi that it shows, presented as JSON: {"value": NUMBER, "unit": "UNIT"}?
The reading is {"value": 90, "unit": "psi"}
